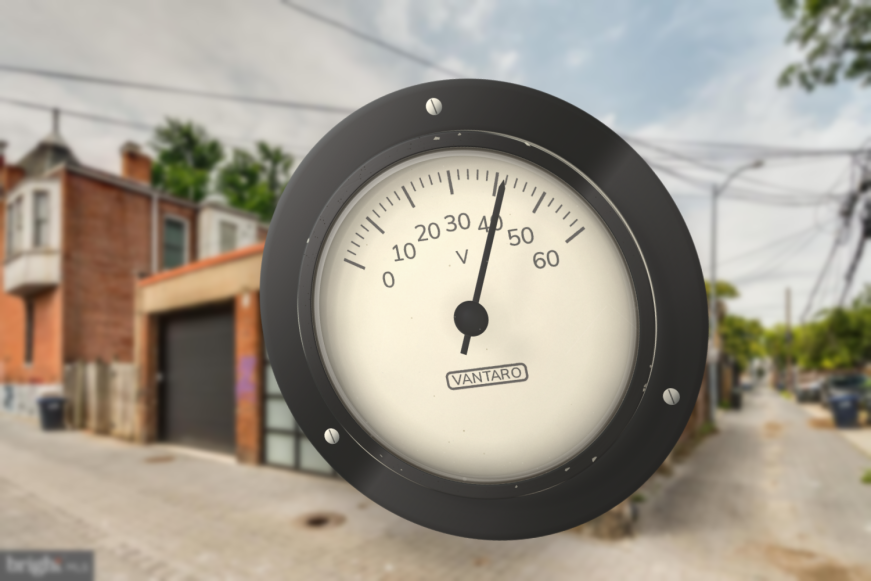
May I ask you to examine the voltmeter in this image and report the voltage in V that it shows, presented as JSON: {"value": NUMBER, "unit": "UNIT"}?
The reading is {"value": 42, "unit": "V"}
